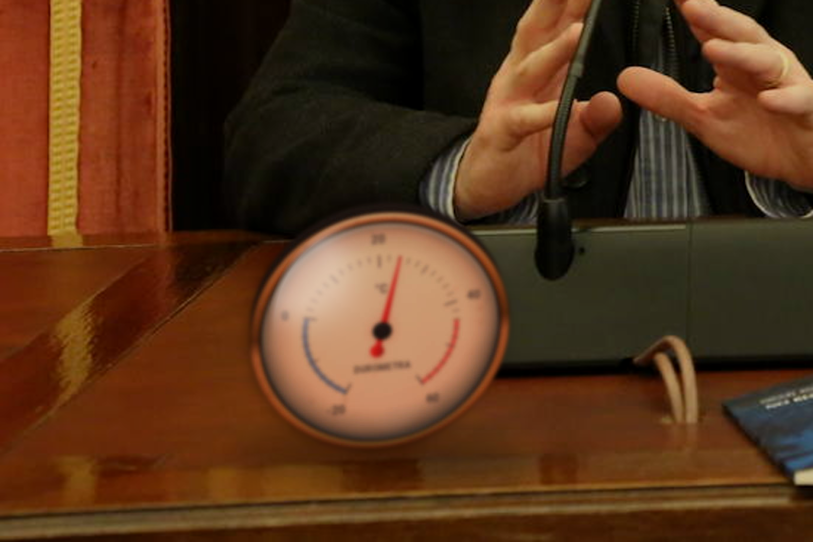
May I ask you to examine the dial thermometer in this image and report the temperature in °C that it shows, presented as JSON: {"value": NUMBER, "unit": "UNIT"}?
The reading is {"value": 24, "unit": "°C"}
